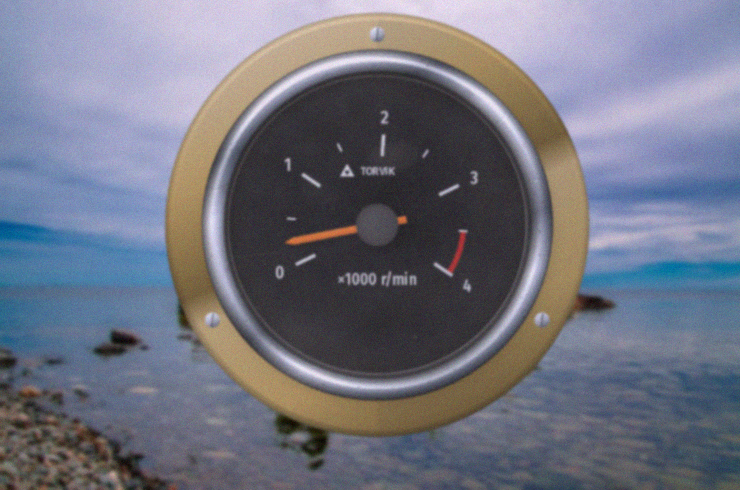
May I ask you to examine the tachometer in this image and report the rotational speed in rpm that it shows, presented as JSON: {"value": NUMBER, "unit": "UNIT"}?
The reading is {"value": 250, "unit": "rpm"}
